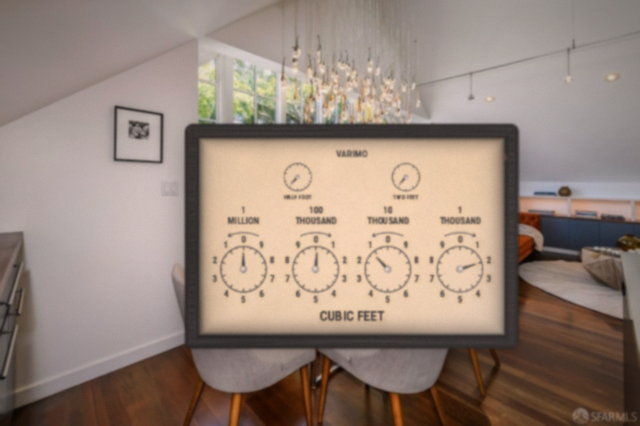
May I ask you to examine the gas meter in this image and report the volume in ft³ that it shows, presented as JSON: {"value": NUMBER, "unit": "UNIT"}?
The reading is {"value": 1200, "unit": "ft³"}
